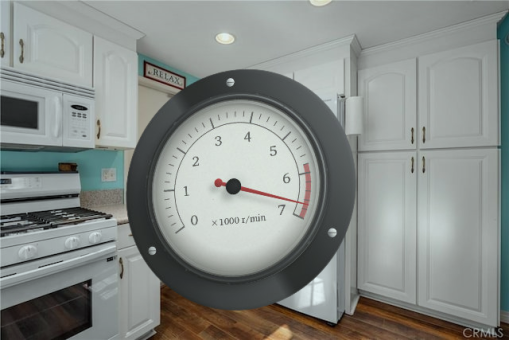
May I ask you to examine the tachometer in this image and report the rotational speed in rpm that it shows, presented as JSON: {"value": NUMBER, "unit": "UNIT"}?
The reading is {"value": 6700, "unit": "rpm"}
